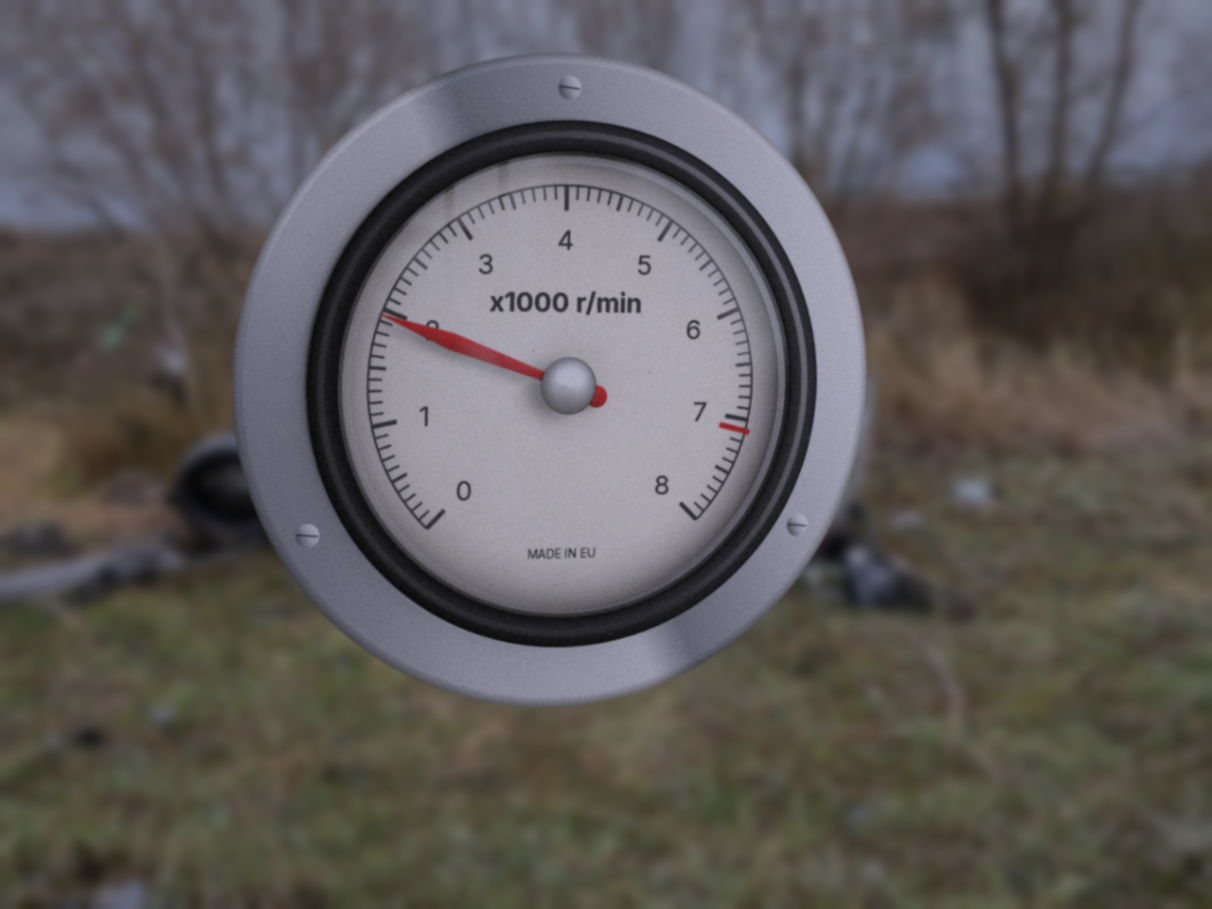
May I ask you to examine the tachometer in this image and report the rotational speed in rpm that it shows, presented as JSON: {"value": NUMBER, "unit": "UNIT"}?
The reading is {"value": 1950, "unit": "rpm"}
